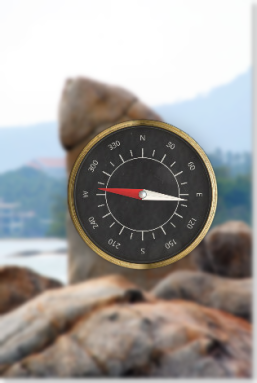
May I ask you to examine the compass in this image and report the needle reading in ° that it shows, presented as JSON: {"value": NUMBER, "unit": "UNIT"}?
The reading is {"value": 277.5, "unit": "°"}
